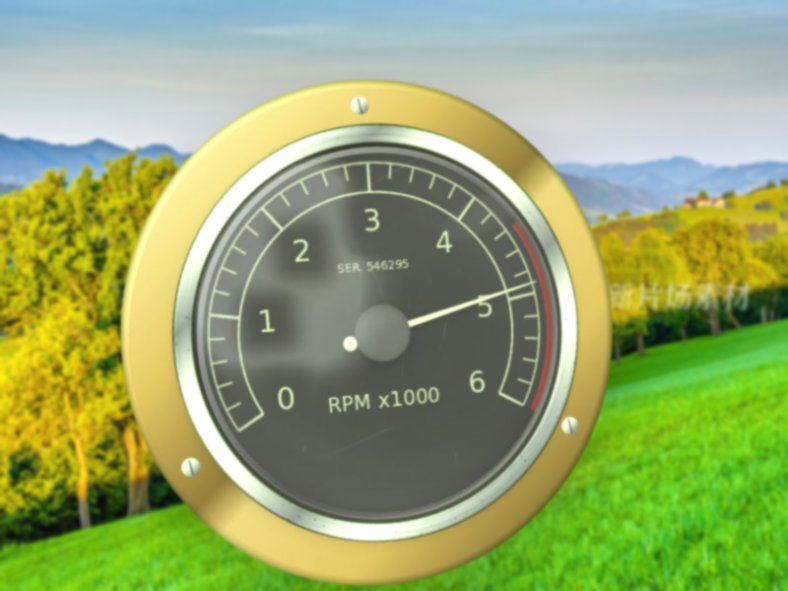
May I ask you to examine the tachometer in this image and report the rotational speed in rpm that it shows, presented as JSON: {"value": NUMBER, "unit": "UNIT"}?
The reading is {"value": 4900, "unit": "rpm"}
